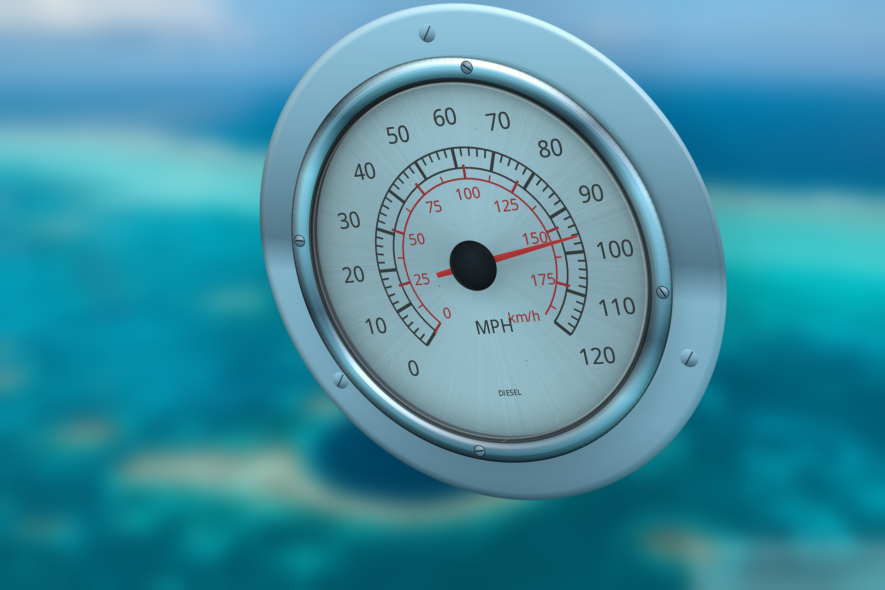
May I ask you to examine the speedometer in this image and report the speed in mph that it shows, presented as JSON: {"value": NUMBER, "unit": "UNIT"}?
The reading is {"value": 96, "unit": "mph"}
